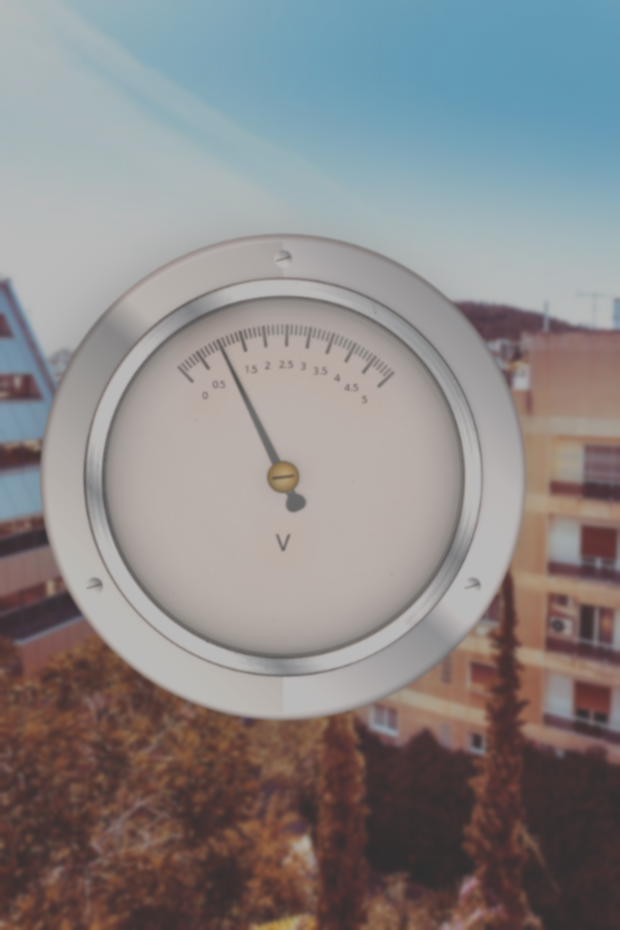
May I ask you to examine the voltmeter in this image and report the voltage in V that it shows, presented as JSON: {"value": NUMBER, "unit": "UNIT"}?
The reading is {"value": 1, "unit": "V"}
